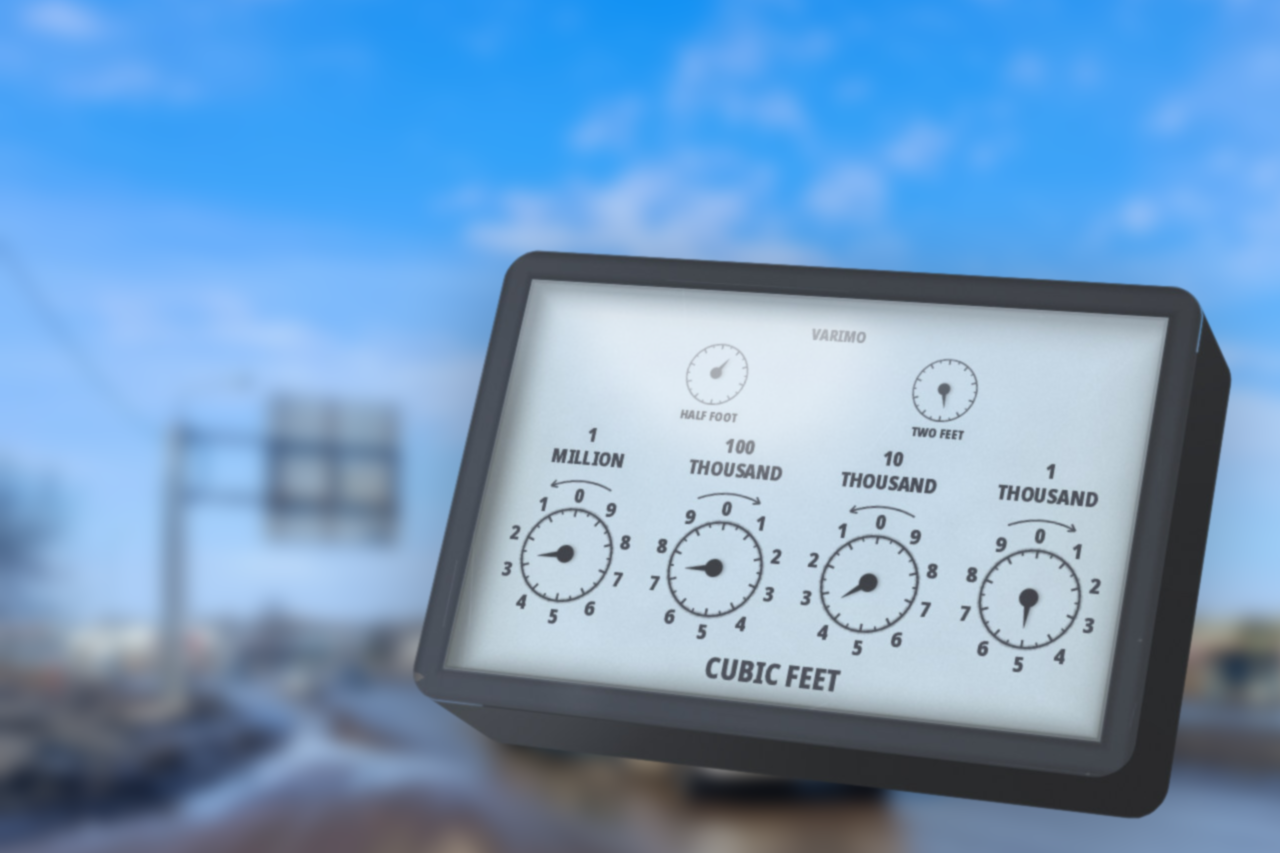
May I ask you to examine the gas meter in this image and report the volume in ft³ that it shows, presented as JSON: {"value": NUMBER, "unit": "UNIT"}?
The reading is {"value": 273500, "unit": "ft³"}
